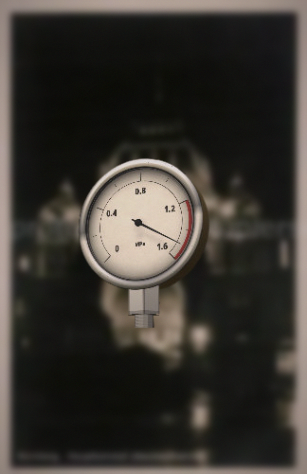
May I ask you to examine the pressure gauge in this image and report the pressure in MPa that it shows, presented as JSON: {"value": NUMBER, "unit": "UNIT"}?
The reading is {"value": 1.5, "unit": "MPa"}
